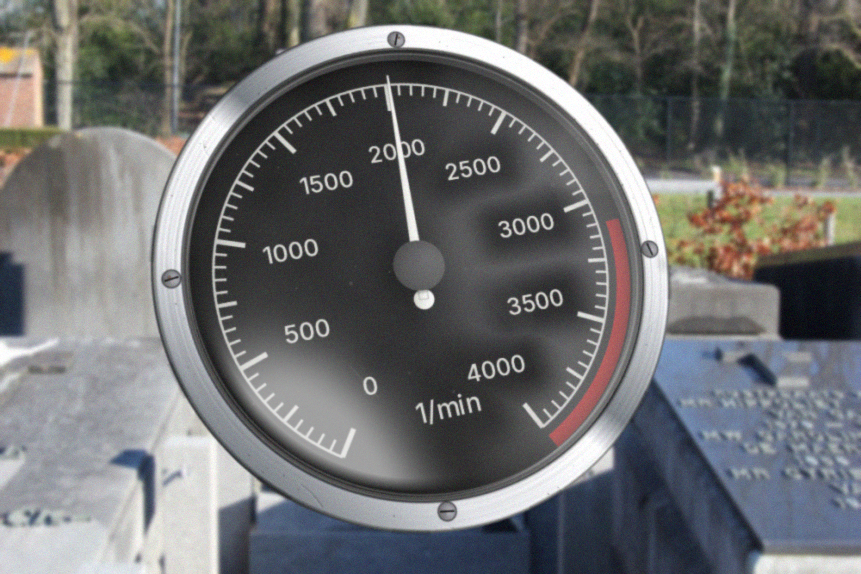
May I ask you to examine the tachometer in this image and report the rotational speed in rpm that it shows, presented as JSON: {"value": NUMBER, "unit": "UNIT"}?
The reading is {"value": 2000, "unit": "rpm"}
